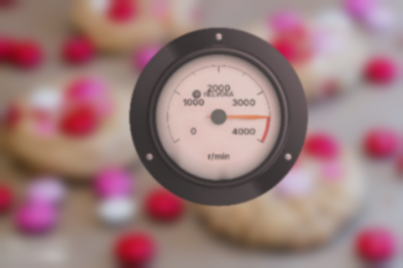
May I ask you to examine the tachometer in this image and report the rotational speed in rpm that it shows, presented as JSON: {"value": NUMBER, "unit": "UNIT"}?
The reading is {"value": 3500, "unit": "rpm"}
